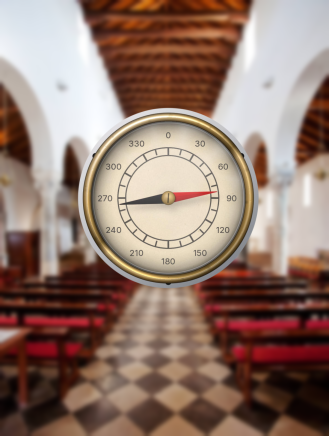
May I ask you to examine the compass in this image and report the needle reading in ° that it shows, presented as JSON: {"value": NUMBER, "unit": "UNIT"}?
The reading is {"value": 82.5, "unit": "°"}
